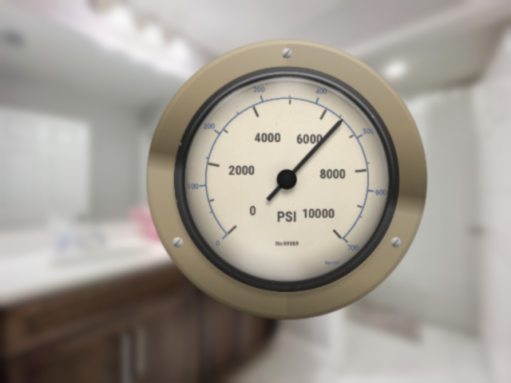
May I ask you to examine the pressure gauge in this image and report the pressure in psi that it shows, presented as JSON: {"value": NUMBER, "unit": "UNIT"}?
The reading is {"value": 6500, "unit": "psi"}
